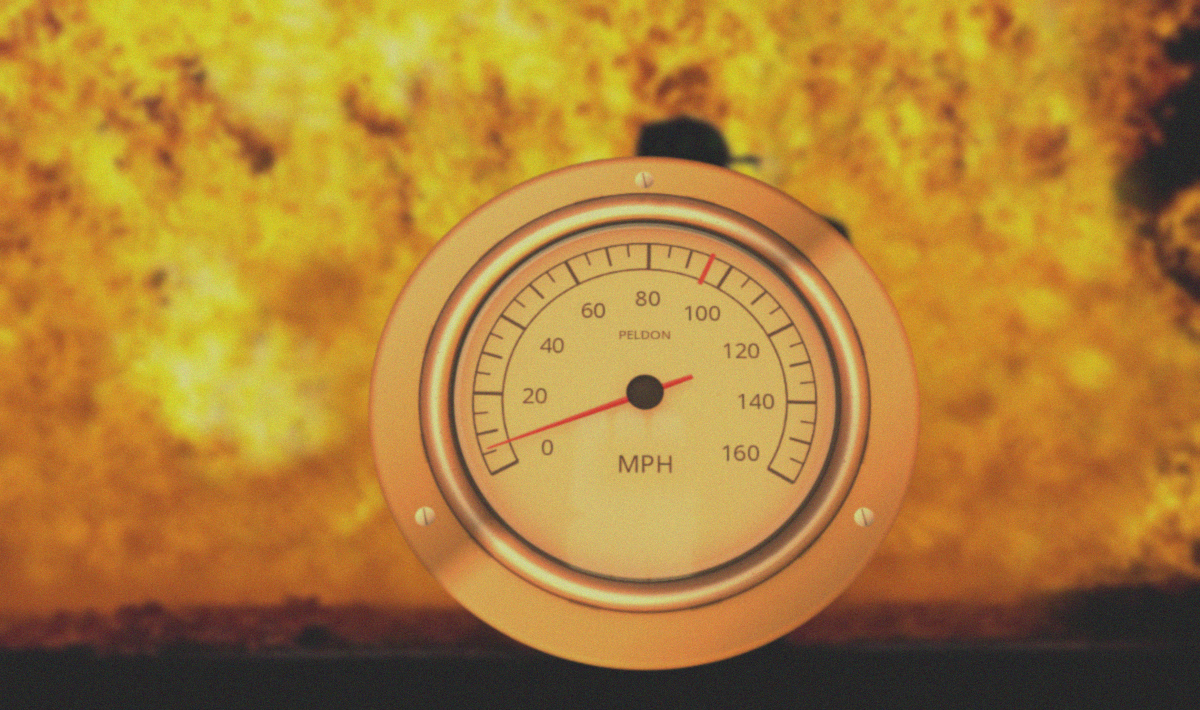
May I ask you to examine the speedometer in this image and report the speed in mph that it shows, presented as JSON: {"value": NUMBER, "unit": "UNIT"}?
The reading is {"value": 5, "unit": "mph"}
